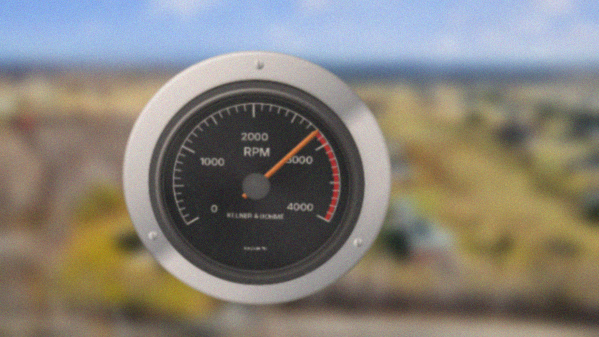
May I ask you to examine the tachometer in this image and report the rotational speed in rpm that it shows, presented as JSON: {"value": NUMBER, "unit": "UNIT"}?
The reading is {"value": 2800, "unit": "rpm"}
